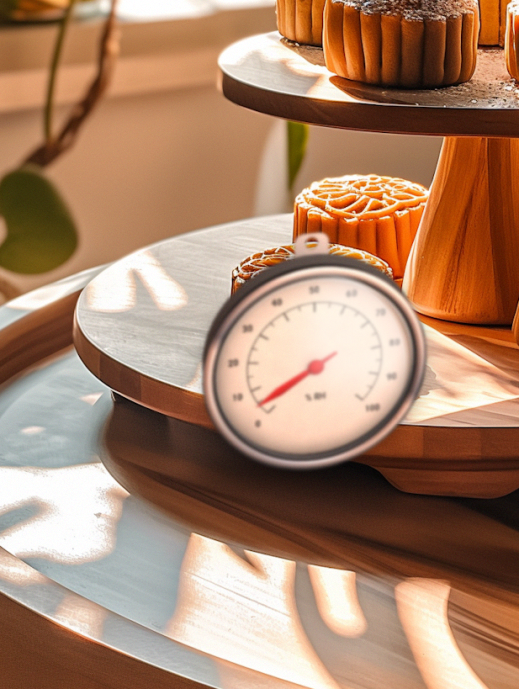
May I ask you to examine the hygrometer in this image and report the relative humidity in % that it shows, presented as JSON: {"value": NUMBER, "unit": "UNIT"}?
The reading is {"value": 5, "unit": "%"}
